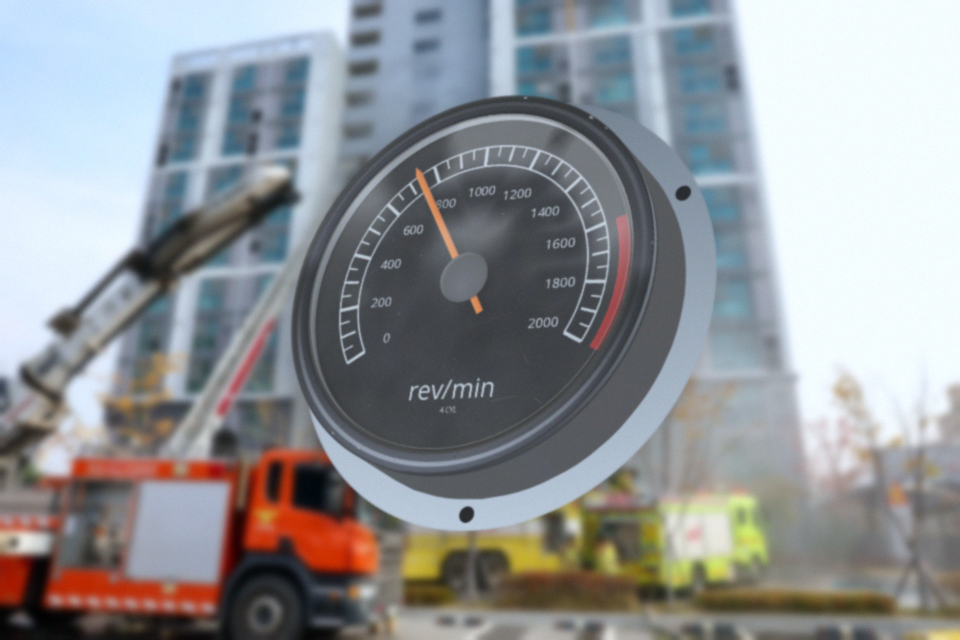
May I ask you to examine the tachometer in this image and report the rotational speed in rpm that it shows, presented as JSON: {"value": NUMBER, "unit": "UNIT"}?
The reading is {"value": 750, "unit": "rpm"}
